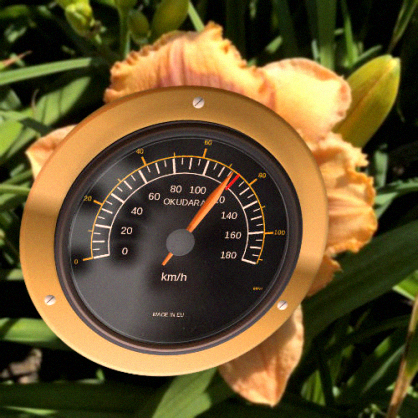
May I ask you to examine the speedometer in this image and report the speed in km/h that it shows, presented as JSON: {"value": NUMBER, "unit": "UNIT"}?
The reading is {"value": 115, "unit": "km/h"}
